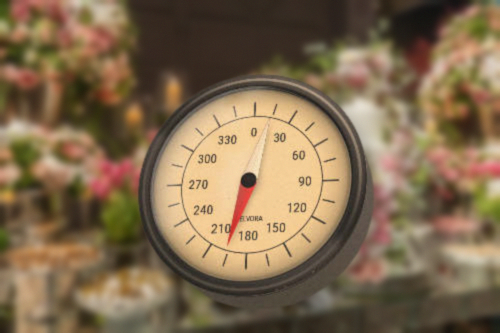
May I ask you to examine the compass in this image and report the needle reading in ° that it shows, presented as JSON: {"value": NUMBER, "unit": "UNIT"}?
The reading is {"value": 195, "unit": "°"}
